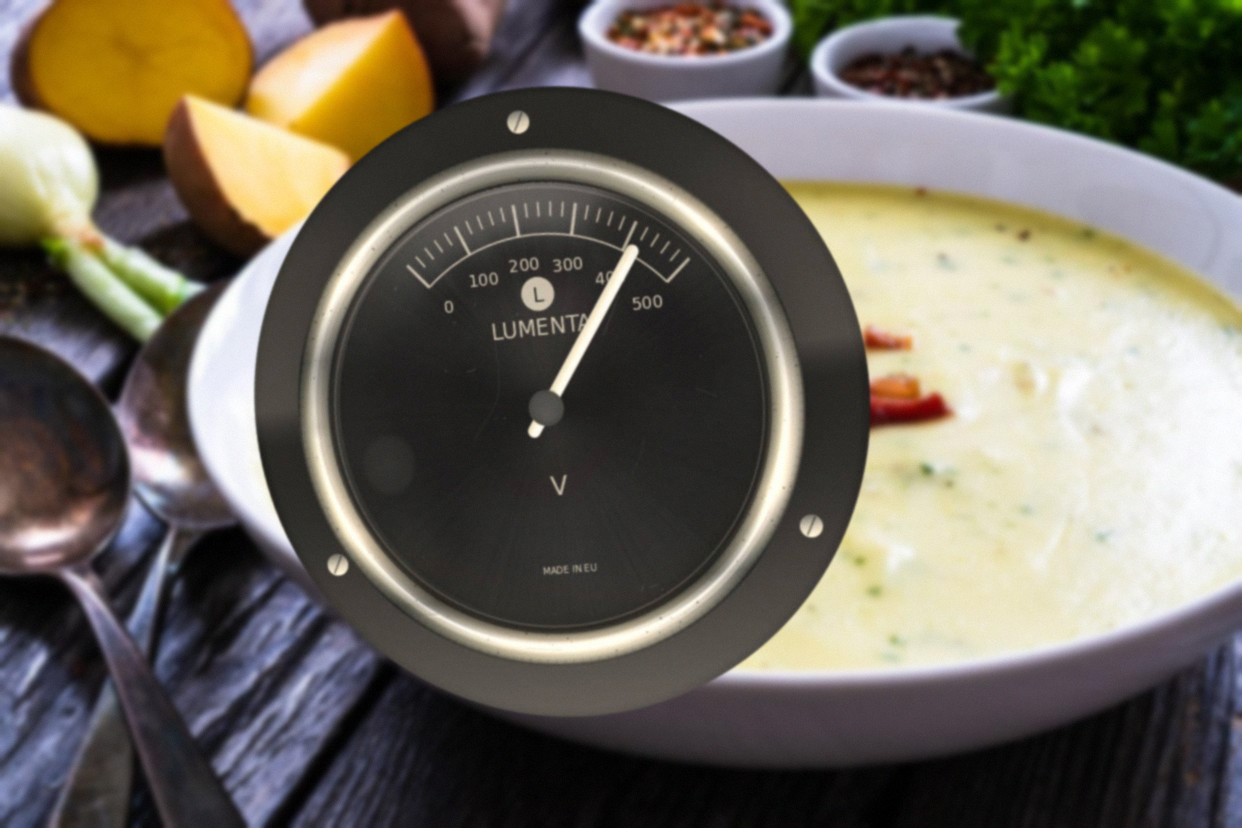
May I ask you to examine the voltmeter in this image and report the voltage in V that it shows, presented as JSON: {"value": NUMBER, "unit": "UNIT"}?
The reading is {"value": 420, "unit": "V"}
